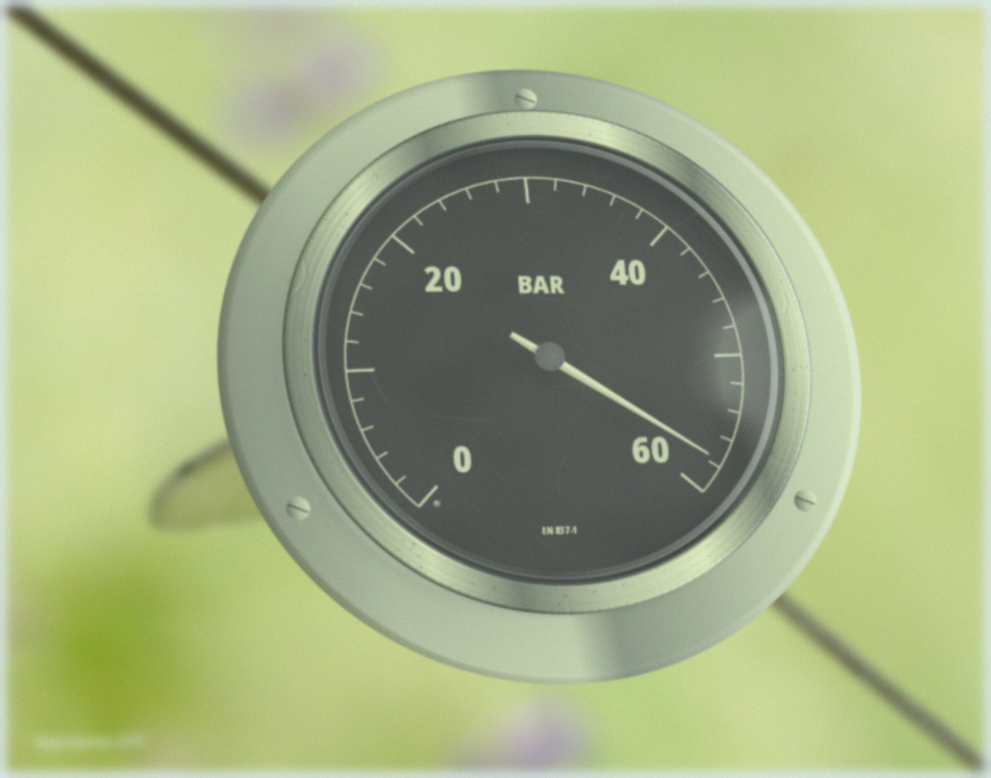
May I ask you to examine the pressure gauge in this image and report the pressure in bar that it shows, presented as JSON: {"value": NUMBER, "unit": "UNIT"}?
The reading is {"value": 58, "unit": "bar"}
